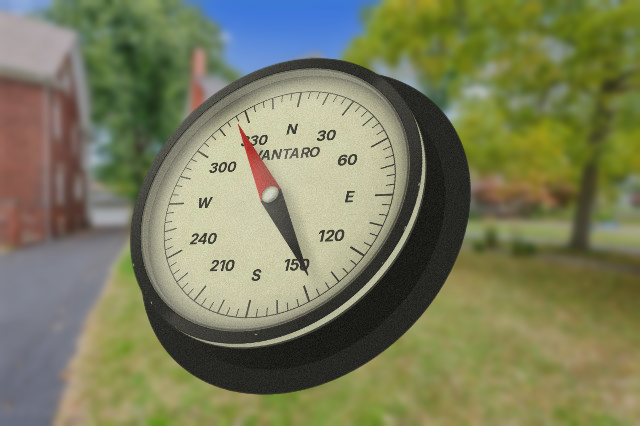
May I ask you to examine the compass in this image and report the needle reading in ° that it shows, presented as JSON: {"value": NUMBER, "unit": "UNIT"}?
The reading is {"value": 325, "unit": "°"}
